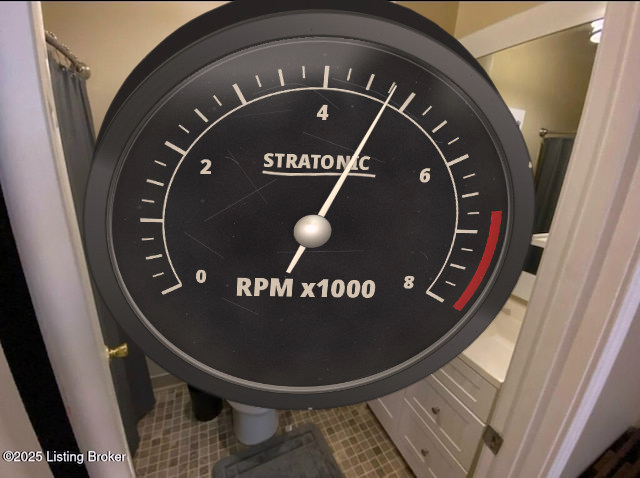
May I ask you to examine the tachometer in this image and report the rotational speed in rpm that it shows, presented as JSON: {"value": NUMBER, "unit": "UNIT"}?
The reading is {"value": 4750, "unit": "rpm"}
